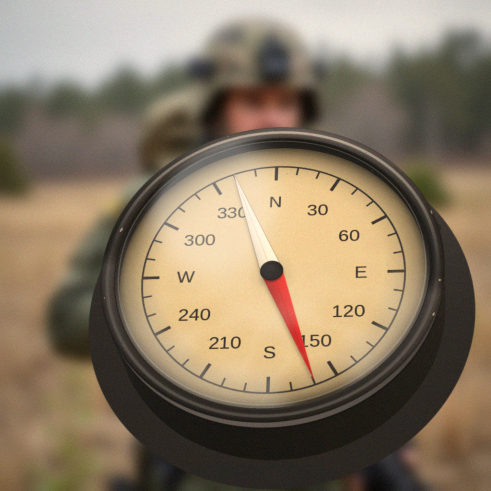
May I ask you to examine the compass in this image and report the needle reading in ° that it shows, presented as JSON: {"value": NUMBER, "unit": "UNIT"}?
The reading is {"value": 160, "unit": "°"}
